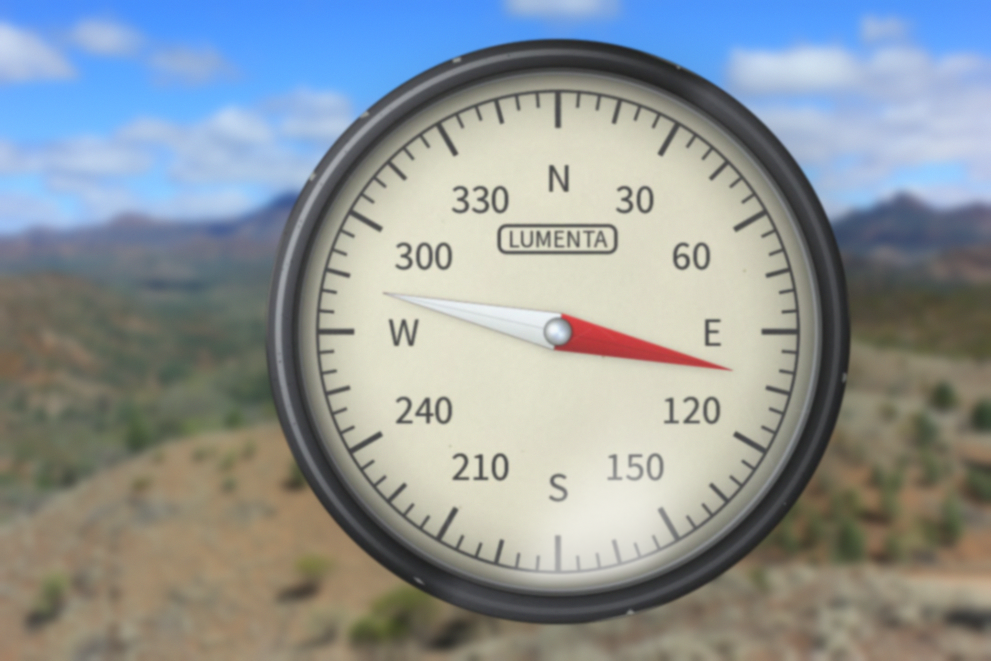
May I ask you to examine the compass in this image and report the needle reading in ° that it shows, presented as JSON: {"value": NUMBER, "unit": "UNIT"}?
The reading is {"value": 102.5, "unit": "°"}
